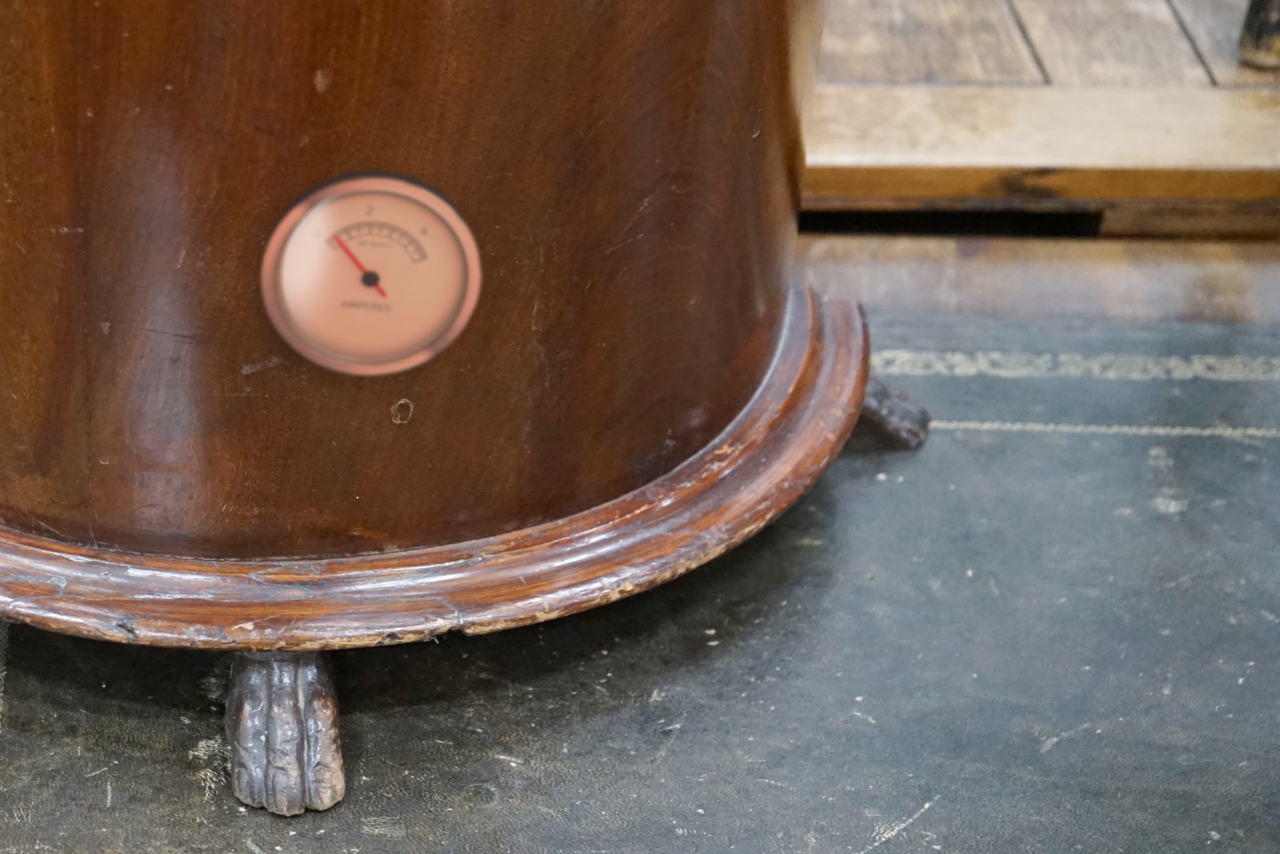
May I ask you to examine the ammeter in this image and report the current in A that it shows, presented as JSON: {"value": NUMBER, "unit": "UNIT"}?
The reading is {"value": 0.5, "unit": "A"}
